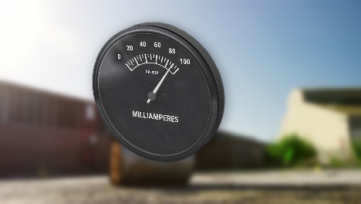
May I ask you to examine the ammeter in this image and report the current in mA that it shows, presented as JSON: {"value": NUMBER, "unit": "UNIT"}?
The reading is {"value": 90, "unit": "mA"}
